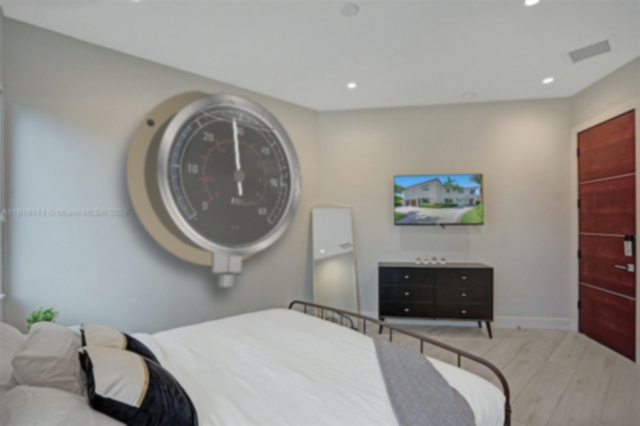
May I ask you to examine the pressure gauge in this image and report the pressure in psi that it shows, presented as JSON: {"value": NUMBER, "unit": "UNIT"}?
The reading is {"value": 28, "unit": "psi"}
